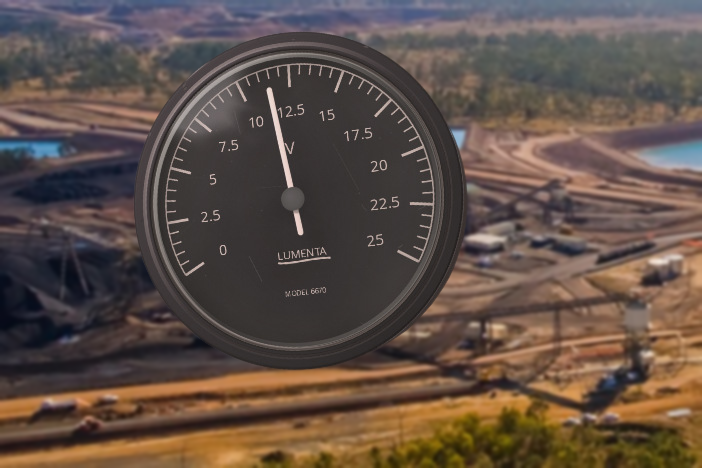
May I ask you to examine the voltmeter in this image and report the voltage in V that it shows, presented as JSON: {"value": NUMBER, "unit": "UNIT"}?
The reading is {"value": 11.5, "unit": "V"}
